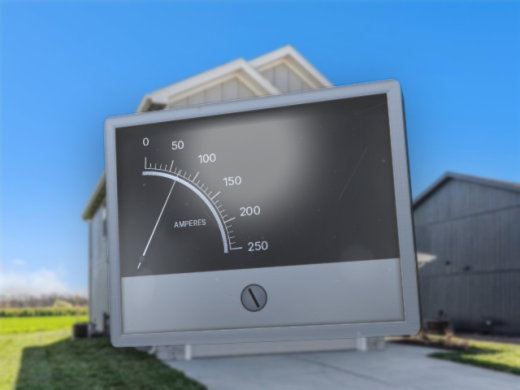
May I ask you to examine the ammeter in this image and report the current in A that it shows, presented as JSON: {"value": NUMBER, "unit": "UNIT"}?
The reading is {"value": 70, "unit": "A"}
